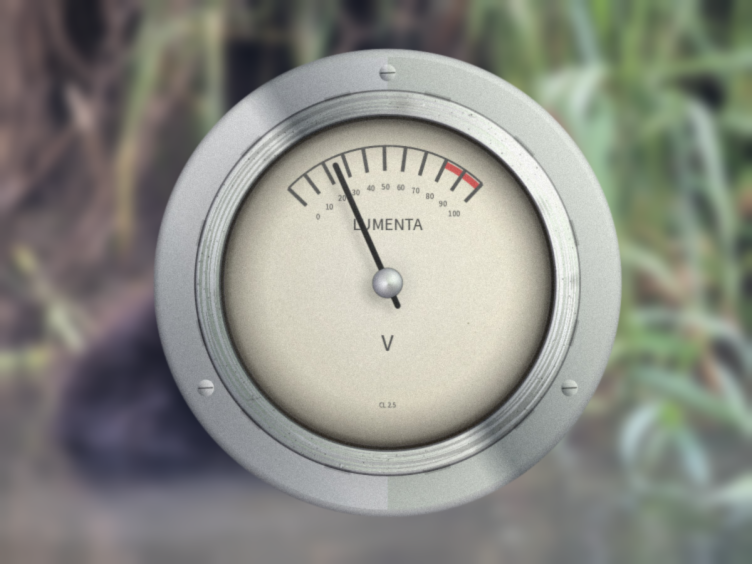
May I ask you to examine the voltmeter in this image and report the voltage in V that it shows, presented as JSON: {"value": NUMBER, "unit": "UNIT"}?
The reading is {"value": 25, "unit": "V"}
